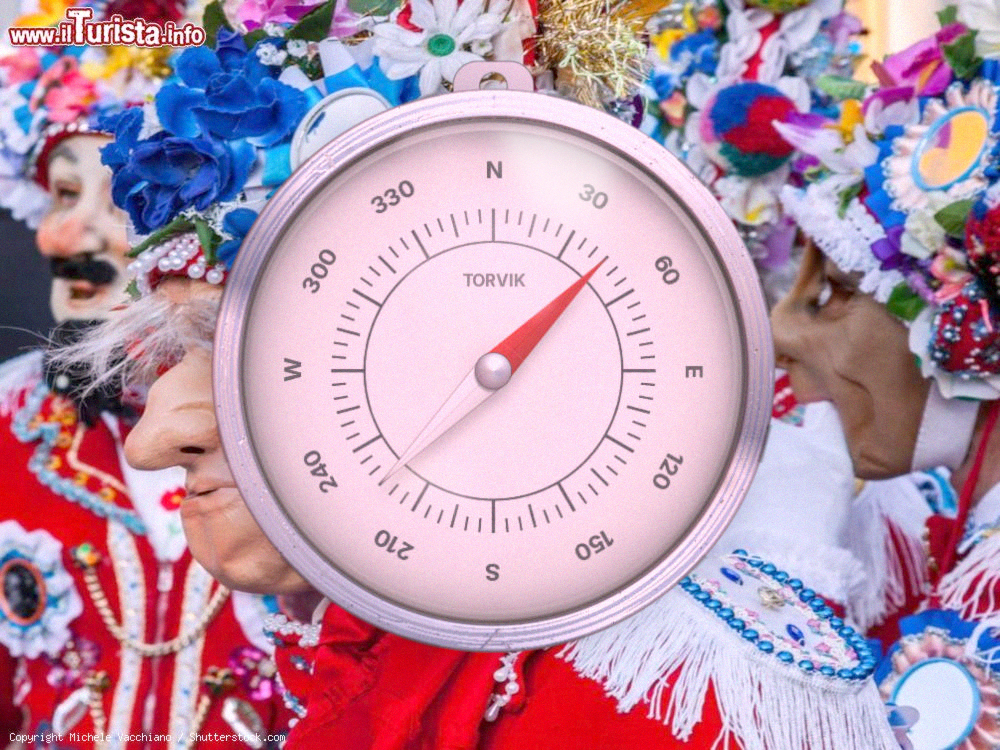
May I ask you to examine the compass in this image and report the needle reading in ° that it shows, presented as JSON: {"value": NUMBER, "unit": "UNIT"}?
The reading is {"value": 45, "unit": "°"}
